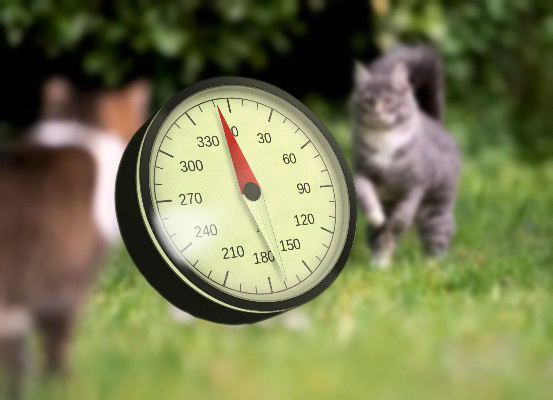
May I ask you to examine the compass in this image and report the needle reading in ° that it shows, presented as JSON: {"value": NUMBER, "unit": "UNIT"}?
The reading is {"value": 350, "unit": "°"}
